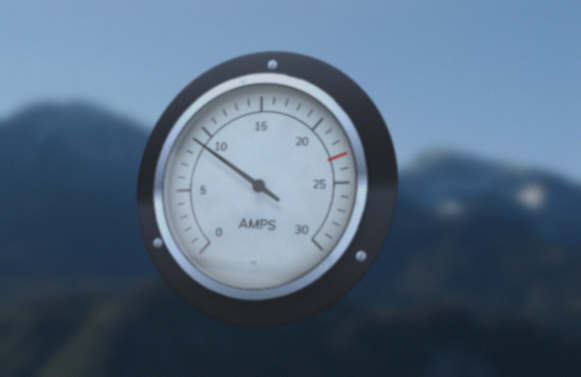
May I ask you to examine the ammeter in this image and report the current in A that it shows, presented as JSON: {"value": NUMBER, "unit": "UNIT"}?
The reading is {"value": 9, "unit": "A"}
